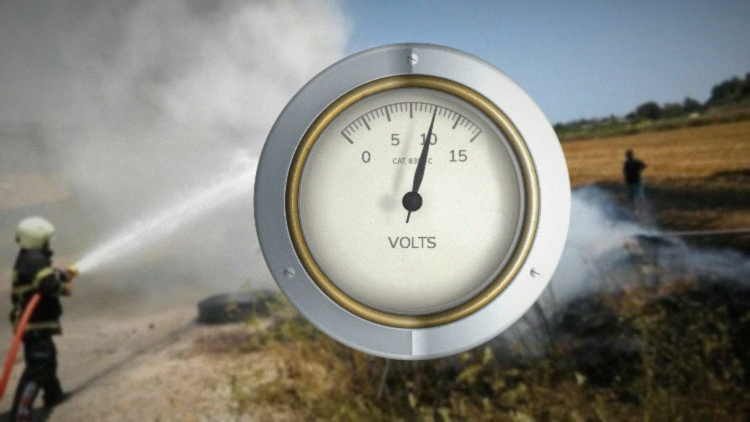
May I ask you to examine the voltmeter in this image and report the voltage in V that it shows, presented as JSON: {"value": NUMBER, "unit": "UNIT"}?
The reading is {"value": 10, "unit": "V"}
